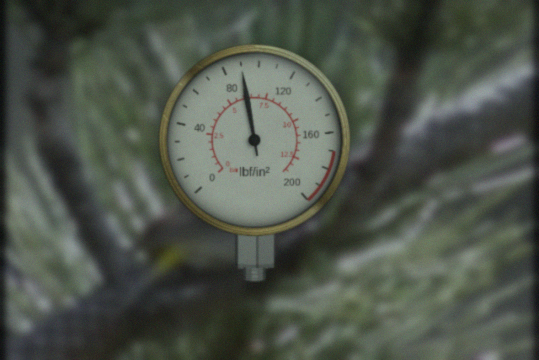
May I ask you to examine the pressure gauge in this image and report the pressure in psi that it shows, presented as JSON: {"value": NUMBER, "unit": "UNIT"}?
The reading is {"value": 90, "unit": "psi"}
